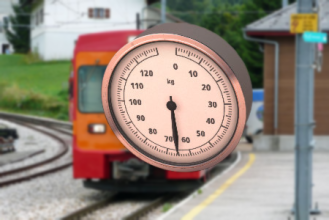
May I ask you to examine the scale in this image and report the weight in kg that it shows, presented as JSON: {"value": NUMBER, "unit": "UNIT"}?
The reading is {"value": 65, "unit": "kg"}
